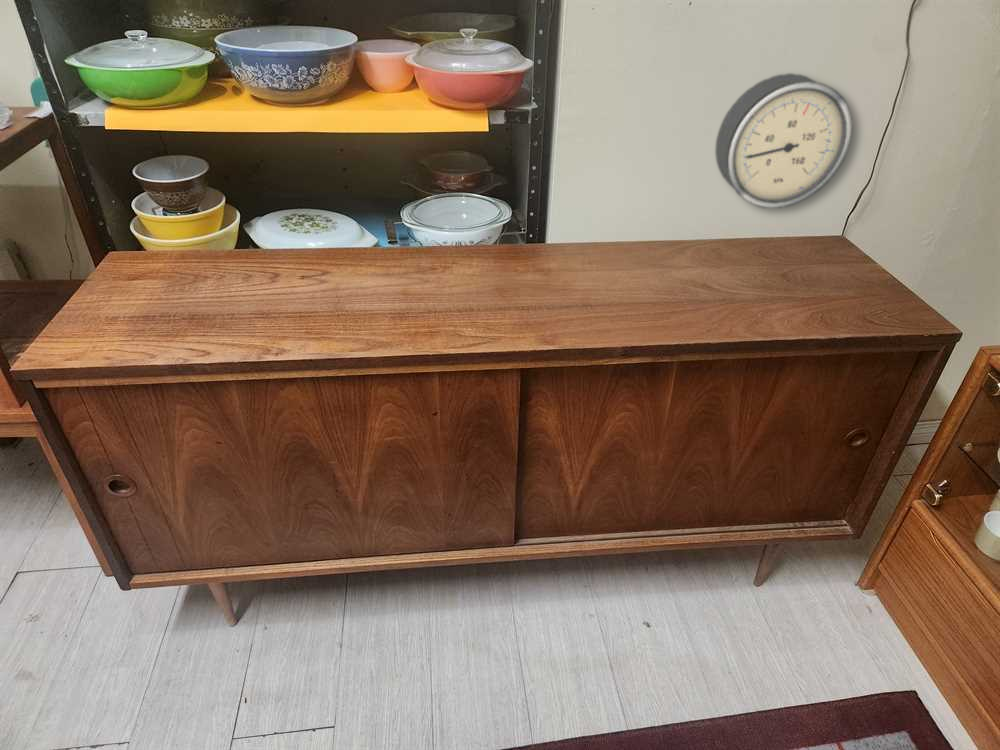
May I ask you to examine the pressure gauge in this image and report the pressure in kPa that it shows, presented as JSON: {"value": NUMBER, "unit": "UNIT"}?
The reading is {"value": 20, "unit": "kPa"}
